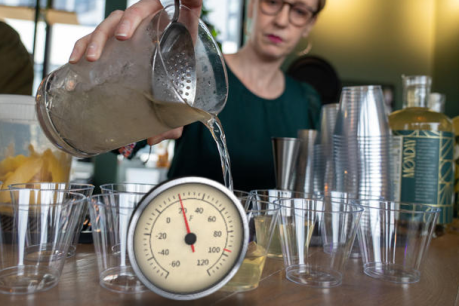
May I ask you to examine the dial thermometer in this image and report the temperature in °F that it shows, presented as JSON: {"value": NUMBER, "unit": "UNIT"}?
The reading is {"value": 20, "unit": "°F"}
